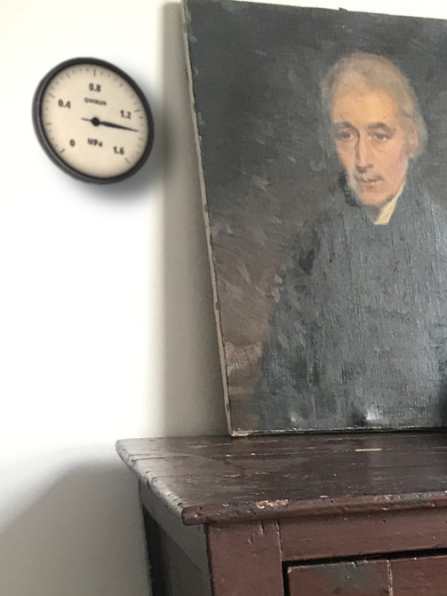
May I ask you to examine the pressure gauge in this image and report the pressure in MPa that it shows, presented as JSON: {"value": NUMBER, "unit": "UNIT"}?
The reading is {"value": 1.35, "unit": "MPa"}
